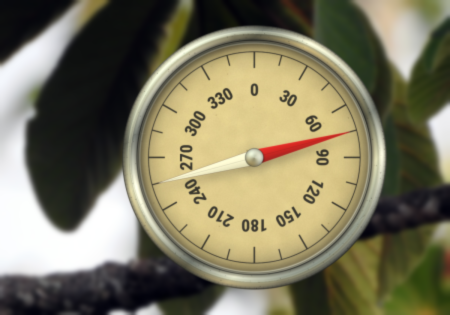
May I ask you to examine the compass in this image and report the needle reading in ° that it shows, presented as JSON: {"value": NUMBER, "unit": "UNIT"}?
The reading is {"value": 75, "unit": "°"}
